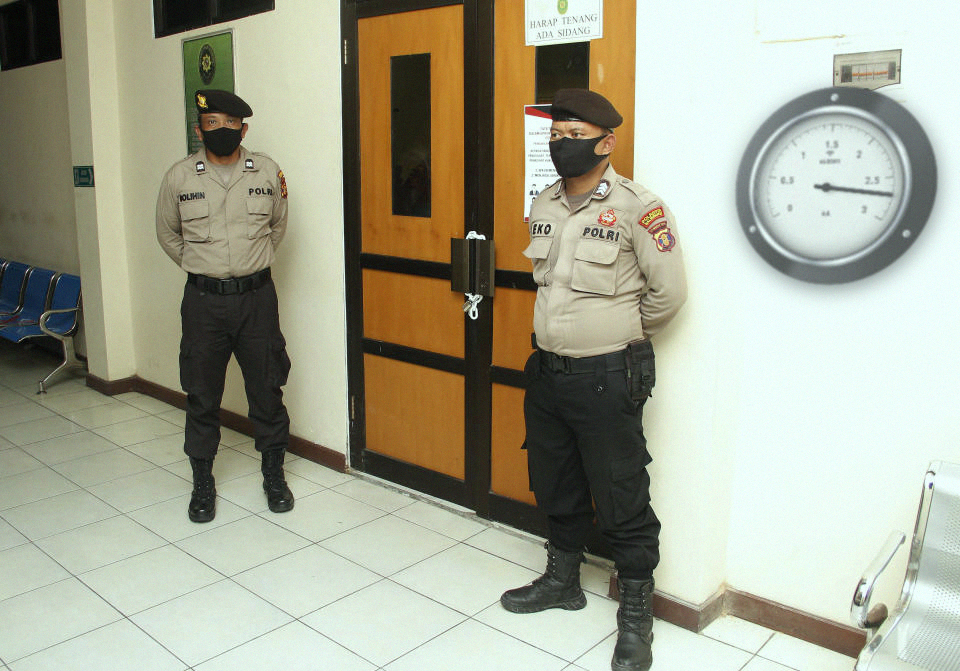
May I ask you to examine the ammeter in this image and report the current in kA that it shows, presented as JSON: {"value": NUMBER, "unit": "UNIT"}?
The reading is {"value": 2.7, "unit": "kA"}
